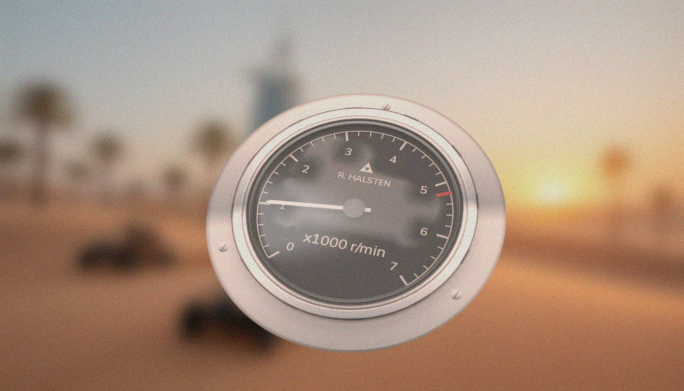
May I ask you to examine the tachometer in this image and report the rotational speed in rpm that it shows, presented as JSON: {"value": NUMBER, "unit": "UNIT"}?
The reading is {"value": 1000, "unit": "rpm"}
